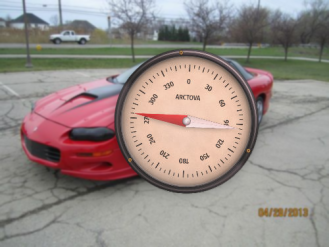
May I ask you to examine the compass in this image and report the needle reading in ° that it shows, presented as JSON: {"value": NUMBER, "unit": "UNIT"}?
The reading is {"value": 275, "unit": "°"}
